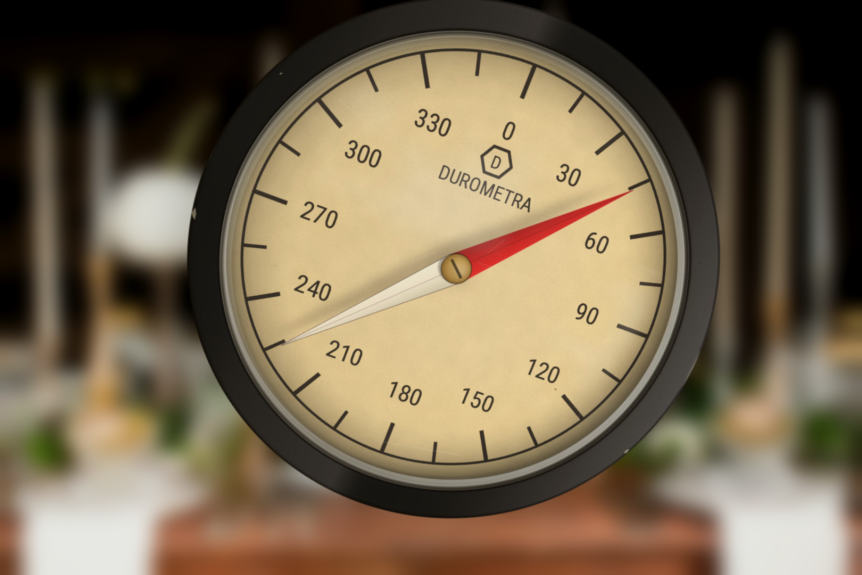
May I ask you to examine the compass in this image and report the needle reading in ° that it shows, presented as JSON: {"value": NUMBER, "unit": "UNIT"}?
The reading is {"value": 45, "unit": "°"}
